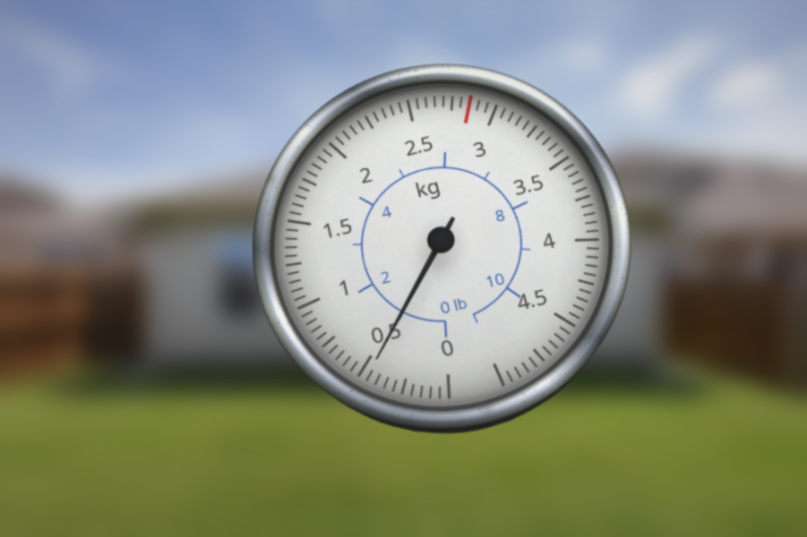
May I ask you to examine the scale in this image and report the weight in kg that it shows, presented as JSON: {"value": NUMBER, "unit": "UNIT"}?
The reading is {"value": 0.45, "unit": "kg"}
